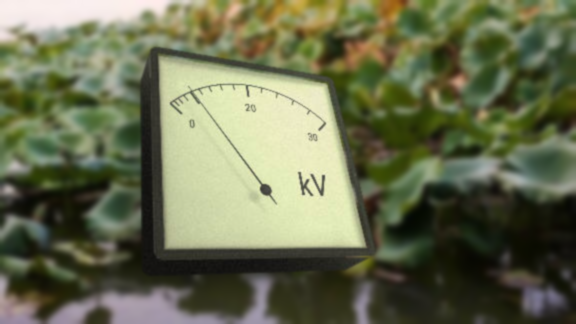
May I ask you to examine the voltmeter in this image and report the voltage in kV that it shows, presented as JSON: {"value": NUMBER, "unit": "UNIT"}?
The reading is {"value": 10, "unit": "kV"}
